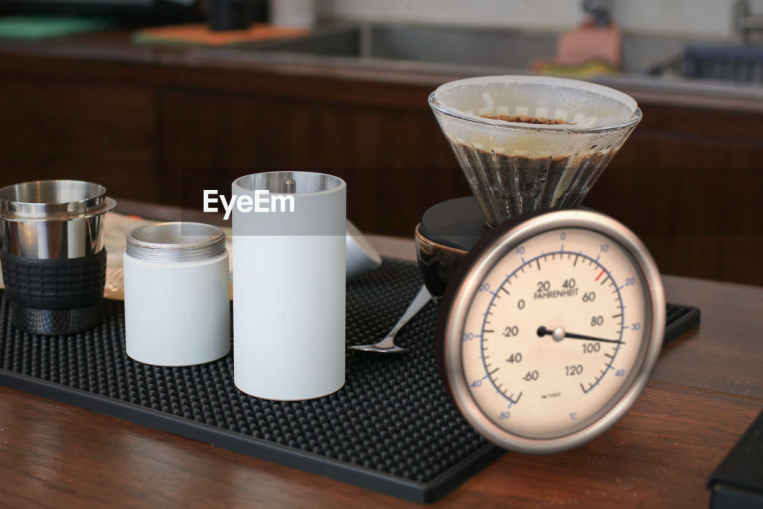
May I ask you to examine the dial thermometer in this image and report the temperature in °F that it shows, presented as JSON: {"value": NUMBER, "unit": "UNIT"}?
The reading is {"value": 92, "unit": "°F"}
